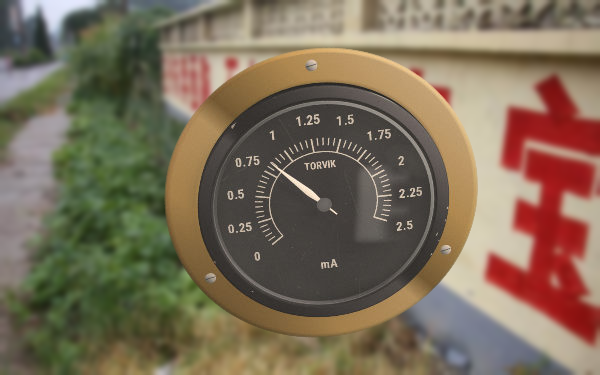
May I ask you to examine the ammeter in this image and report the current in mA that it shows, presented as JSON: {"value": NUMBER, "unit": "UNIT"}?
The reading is {"value": 0.85, "unit": "mA"}
